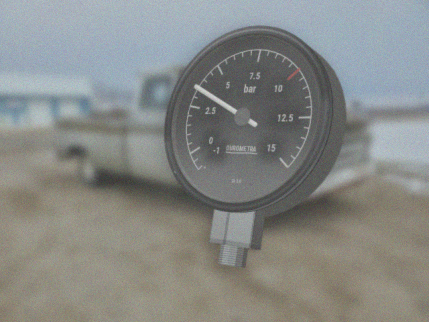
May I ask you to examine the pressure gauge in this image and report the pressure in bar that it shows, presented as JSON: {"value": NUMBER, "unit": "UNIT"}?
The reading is {"value": 3.5, "unit": "bar"}
